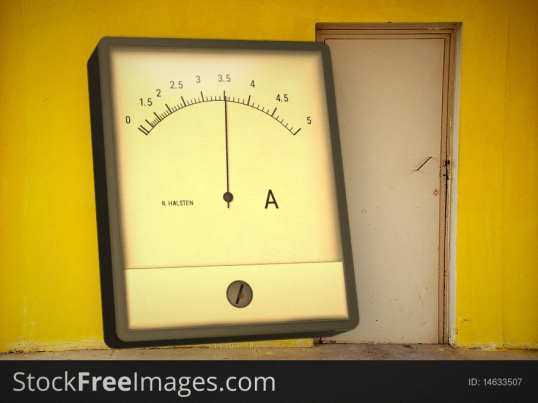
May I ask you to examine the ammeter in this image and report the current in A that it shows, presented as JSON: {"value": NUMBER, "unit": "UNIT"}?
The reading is {"value": 3.5, "unit": "A"}
